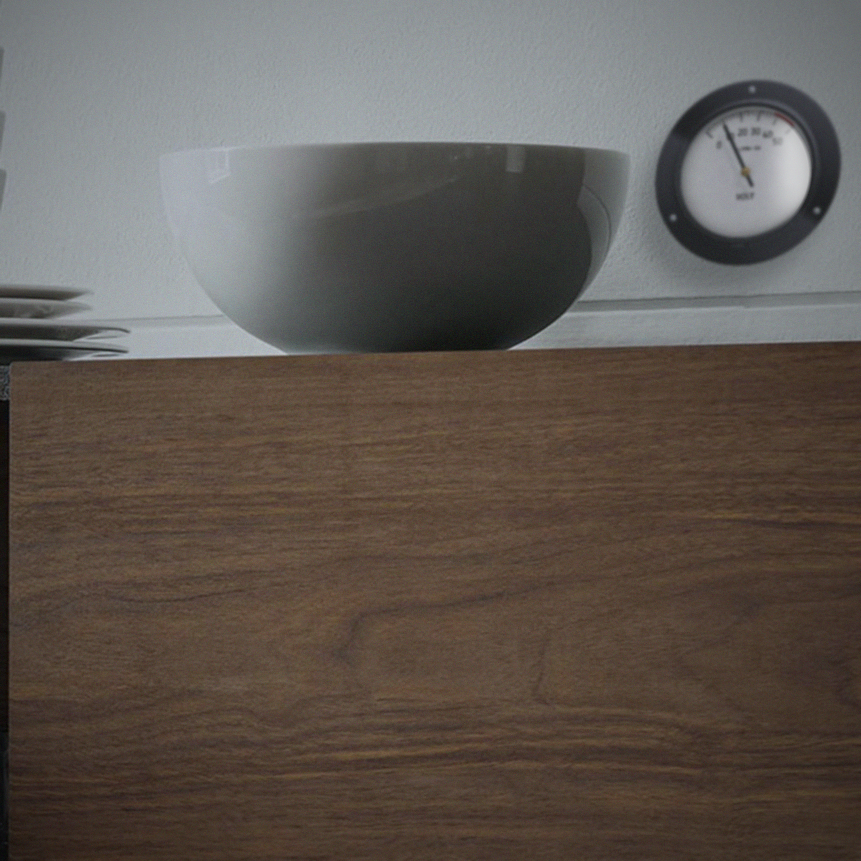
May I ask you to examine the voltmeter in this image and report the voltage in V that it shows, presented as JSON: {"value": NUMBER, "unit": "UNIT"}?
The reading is {"value": 10, "unit": "V"}
